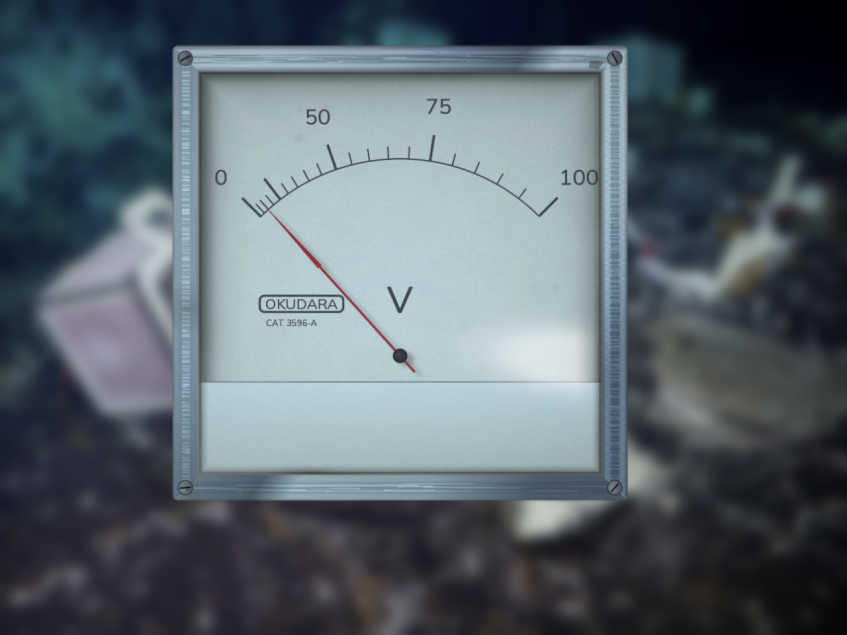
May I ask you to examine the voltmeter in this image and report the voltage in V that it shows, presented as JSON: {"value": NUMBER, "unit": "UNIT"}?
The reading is {"value": 15, "unit": "V"}
